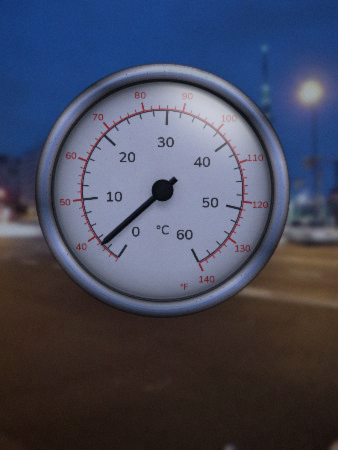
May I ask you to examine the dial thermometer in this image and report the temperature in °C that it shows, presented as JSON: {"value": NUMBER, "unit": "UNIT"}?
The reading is {"value": 3, "unit": "°C"}
